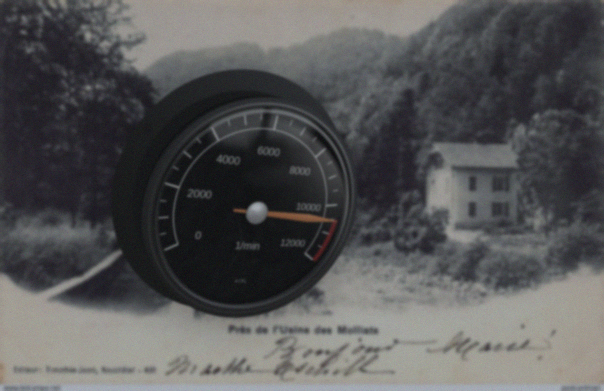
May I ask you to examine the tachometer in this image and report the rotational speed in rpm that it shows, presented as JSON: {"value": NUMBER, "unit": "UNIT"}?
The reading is {"value": 10500, "unit": "rpm"}
